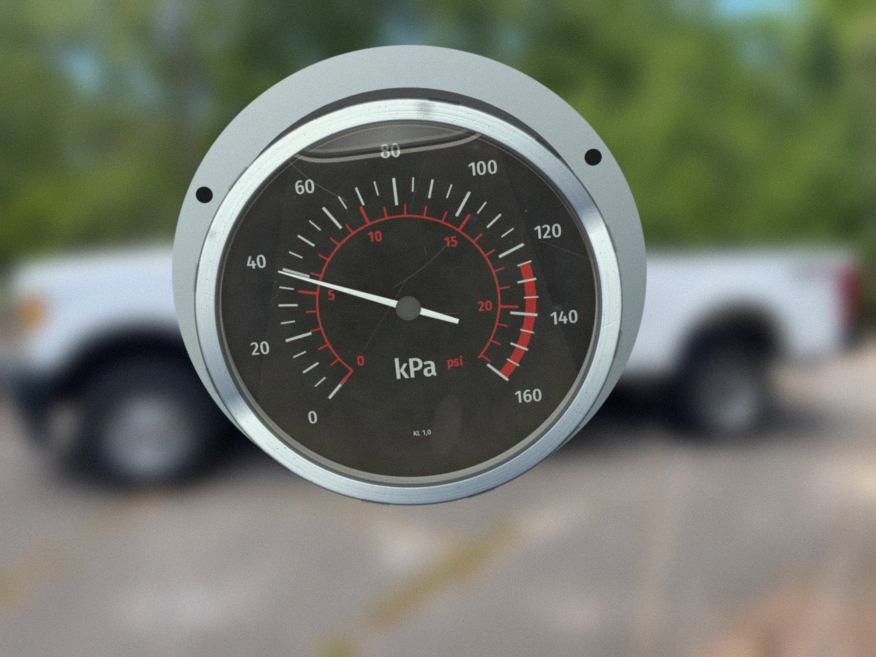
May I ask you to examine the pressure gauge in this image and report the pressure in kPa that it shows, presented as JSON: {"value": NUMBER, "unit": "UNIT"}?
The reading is {"value": 40, "unit": "kPa"}
